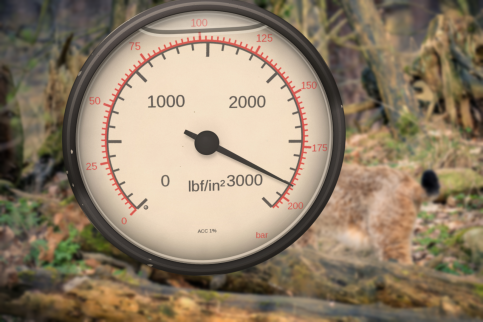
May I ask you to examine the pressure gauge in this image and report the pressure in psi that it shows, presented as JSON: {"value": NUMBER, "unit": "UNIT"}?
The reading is {"value": 2800, "unit": "psi"}
